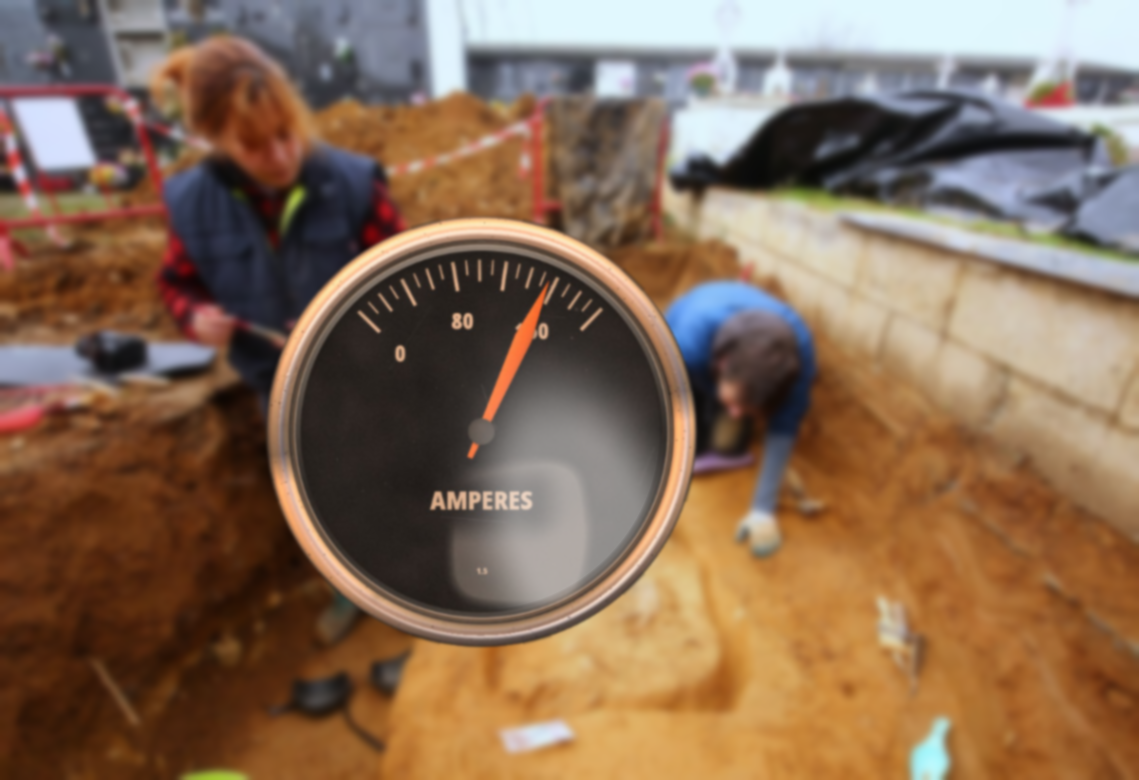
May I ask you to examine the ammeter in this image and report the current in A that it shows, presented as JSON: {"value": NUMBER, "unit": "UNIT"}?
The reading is {"value": 155, "unit": "A"}
